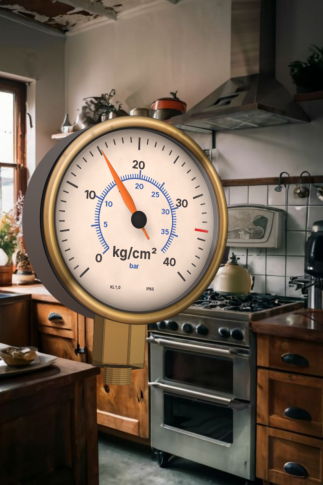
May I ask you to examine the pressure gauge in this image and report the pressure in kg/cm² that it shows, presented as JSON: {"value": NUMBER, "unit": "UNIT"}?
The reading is {"value": 15, "unit": "kg/cm²"}
